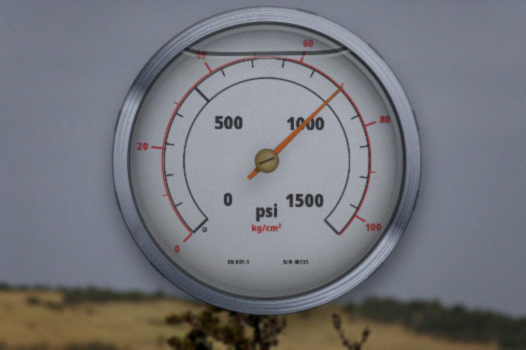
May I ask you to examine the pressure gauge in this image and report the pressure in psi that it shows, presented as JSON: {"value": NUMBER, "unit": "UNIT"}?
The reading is {"value": 1000, "unit": "psi"}
